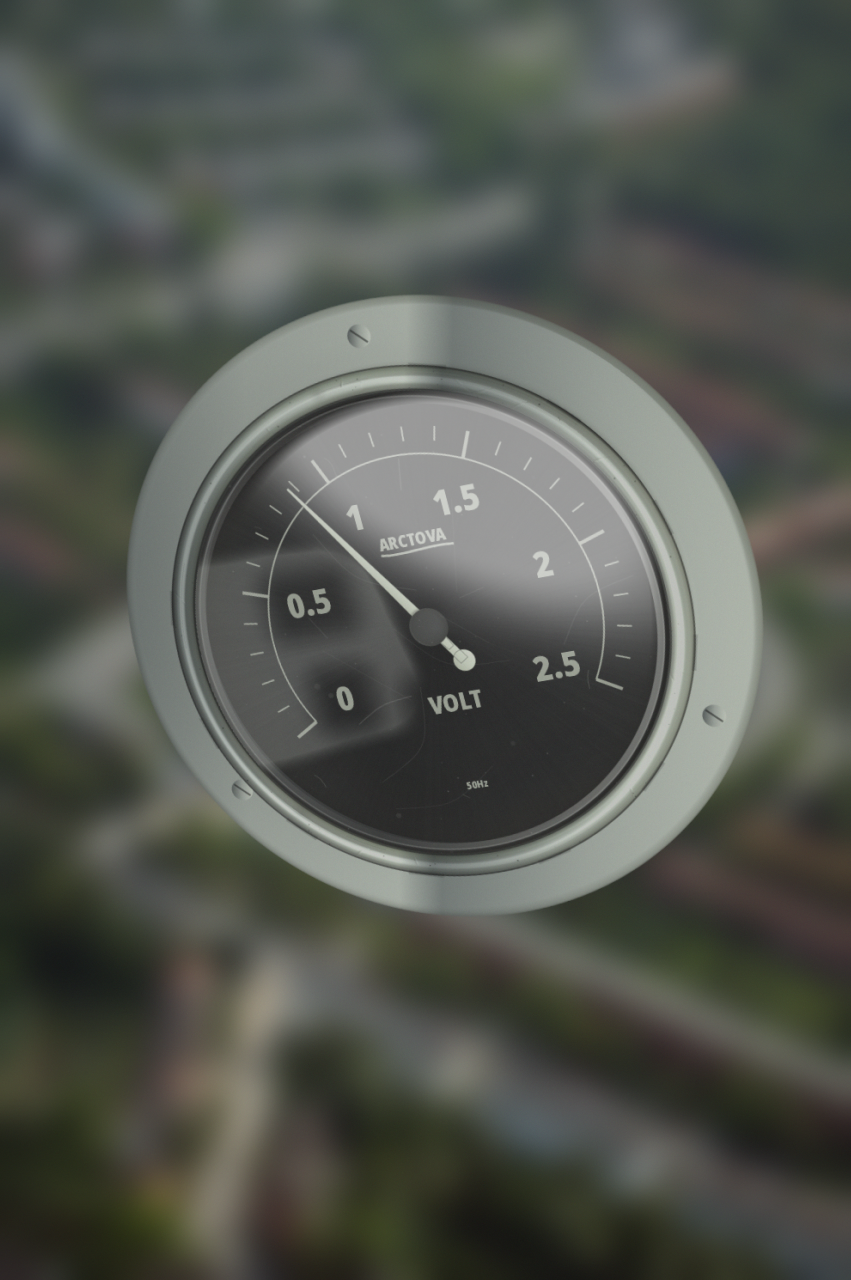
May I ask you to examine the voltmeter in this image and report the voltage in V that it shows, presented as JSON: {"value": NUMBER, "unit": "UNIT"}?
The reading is {"value": 0.9, "unit": "V"}
